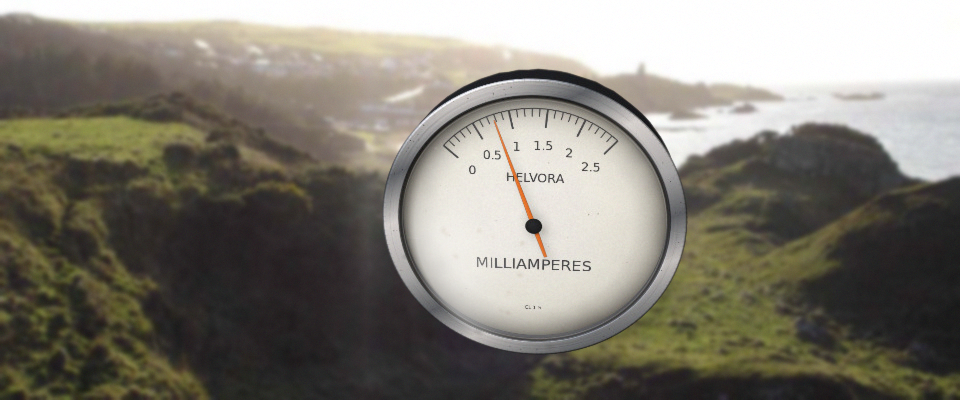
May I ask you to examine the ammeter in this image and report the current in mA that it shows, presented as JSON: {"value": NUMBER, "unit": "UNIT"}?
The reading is {"value": 0.8, "unit": "mA"}
